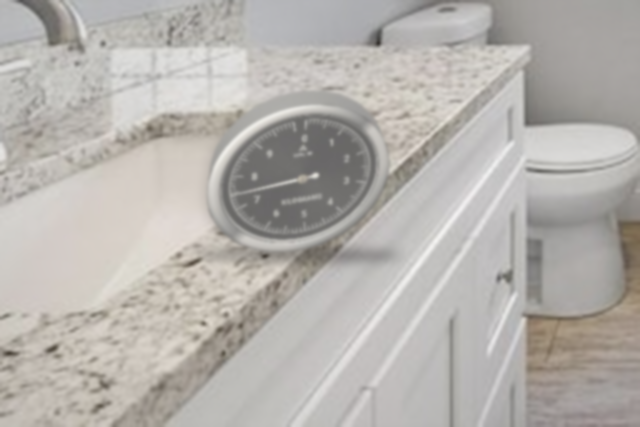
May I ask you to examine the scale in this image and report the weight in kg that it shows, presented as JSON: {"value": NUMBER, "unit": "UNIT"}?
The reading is {"value": 7.5, "unit": "kg"}
